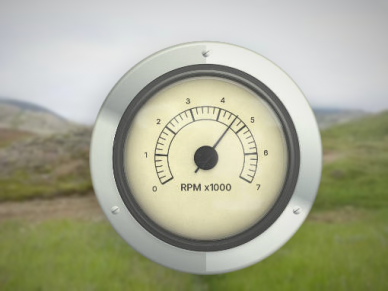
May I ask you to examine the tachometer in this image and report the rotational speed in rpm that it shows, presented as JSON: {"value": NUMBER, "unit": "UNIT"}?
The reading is {"value": 4600, "unit": "rpm"}
